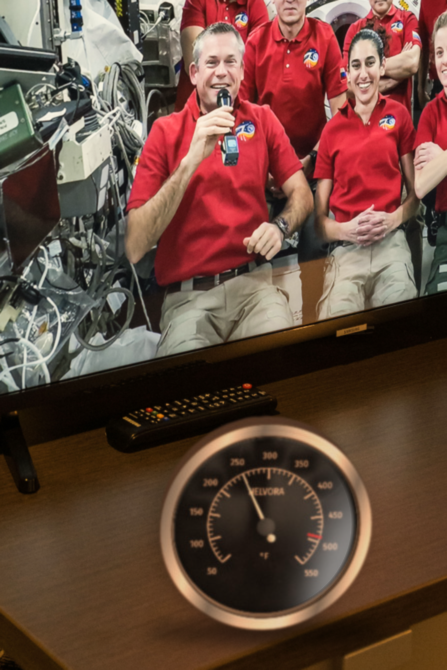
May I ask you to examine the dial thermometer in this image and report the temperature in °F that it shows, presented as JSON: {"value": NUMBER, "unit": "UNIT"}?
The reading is {"value": 250, "unit": "°F"}
